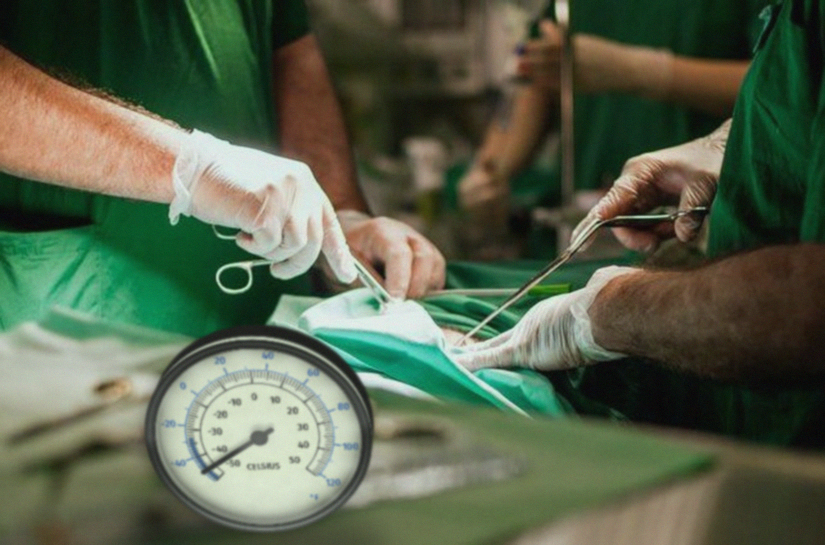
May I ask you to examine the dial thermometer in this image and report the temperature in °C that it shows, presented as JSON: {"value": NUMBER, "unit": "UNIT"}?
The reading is {"value": -45, "unit": "°C"}
